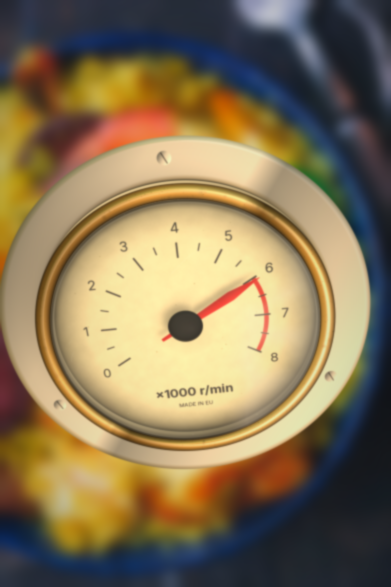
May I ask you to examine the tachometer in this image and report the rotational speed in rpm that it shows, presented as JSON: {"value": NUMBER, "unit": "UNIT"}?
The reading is {"value": 6000, "unit": "rpm"}
